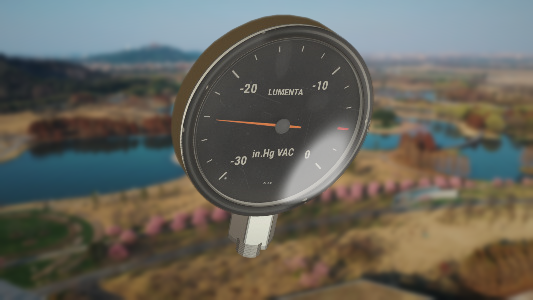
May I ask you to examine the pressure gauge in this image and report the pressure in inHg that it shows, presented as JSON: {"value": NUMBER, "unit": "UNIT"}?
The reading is {"value": -24, "unit": "inHg"}
